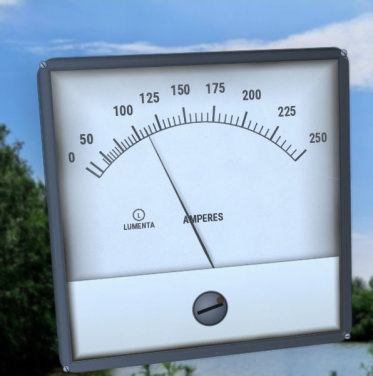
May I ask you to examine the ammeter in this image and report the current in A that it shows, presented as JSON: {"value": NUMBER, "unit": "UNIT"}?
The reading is {"value": 110, "unit": "A"}
